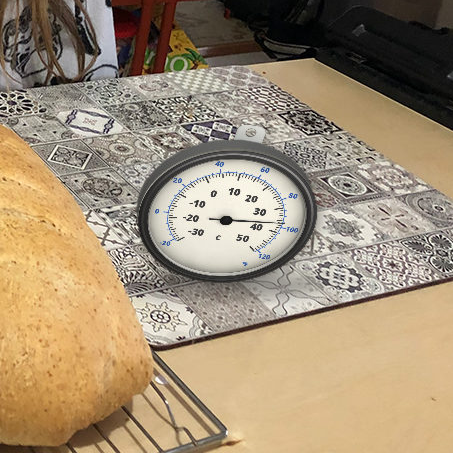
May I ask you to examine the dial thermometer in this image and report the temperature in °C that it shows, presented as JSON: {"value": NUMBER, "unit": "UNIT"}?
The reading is {"value": 35, "unit": "°C"}
